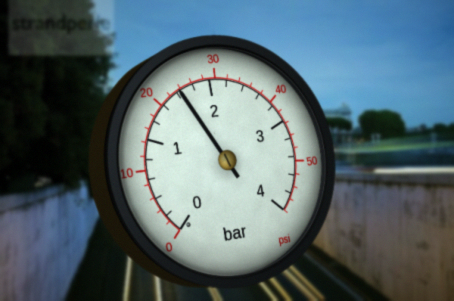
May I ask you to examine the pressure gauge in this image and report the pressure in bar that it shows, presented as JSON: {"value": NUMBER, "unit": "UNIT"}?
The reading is {"value": 1.6, "unit": "bar"}
